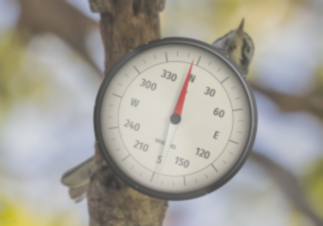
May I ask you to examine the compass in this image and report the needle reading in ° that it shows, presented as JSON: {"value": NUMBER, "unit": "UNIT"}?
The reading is {"value": 355, "unit": "°"}
